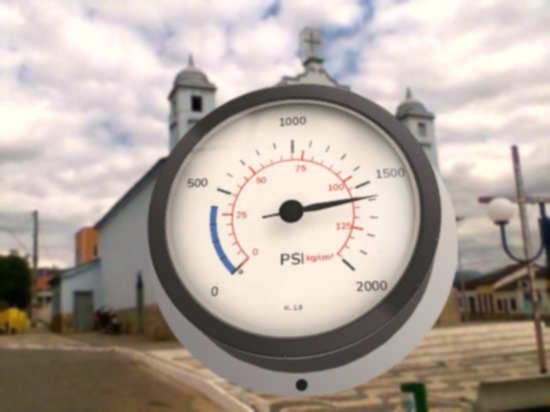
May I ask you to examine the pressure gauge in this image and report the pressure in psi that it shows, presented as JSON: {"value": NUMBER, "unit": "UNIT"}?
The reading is {"value": 1600, "unit": "psi"}
